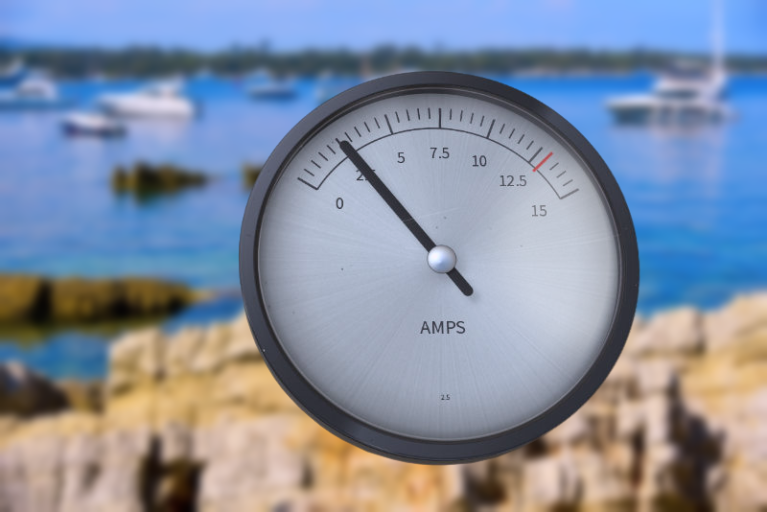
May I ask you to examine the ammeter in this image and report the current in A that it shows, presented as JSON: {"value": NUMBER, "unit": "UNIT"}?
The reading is {"value": 2.5, "unit": "A"}
